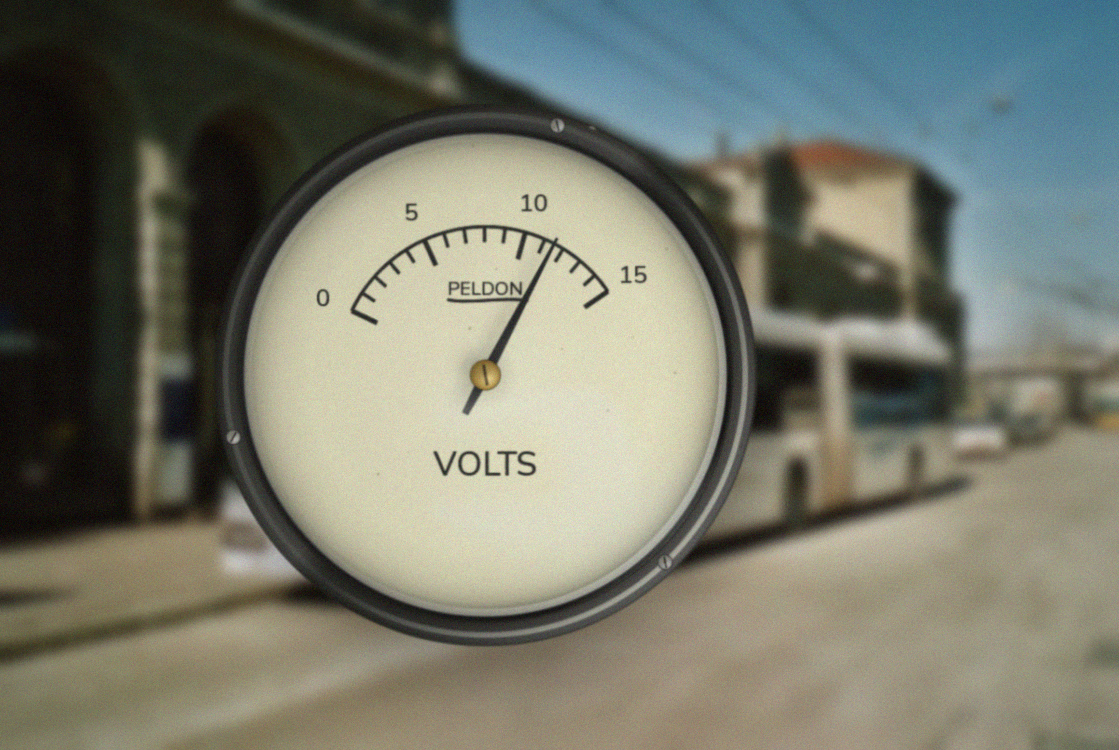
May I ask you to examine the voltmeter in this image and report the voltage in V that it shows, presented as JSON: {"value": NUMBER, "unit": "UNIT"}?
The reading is {"value": 11.5, "unit": "V"}
